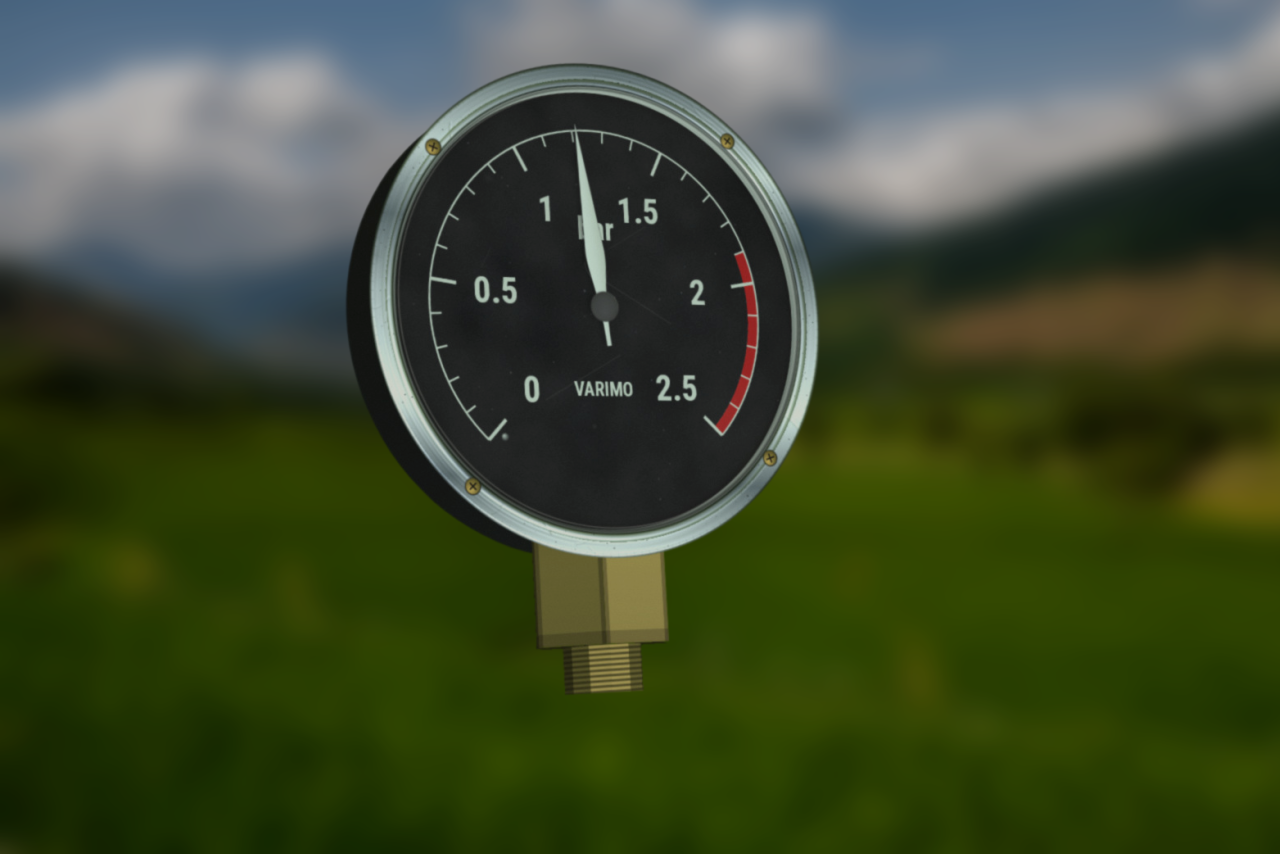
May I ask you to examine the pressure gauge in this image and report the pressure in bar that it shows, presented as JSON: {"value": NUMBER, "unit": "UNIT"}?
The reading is {"value": 1.2, "unit": "bar"}
